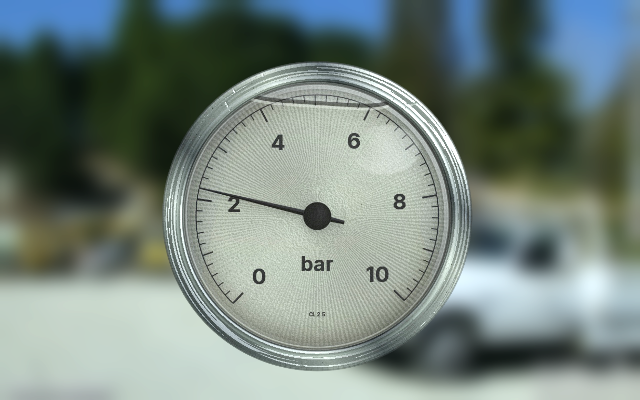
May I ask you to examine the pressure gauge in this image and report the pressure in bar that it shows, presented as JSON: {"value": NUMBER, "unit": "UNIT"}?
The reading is {"value": 2.2, "unit": "bar"}
